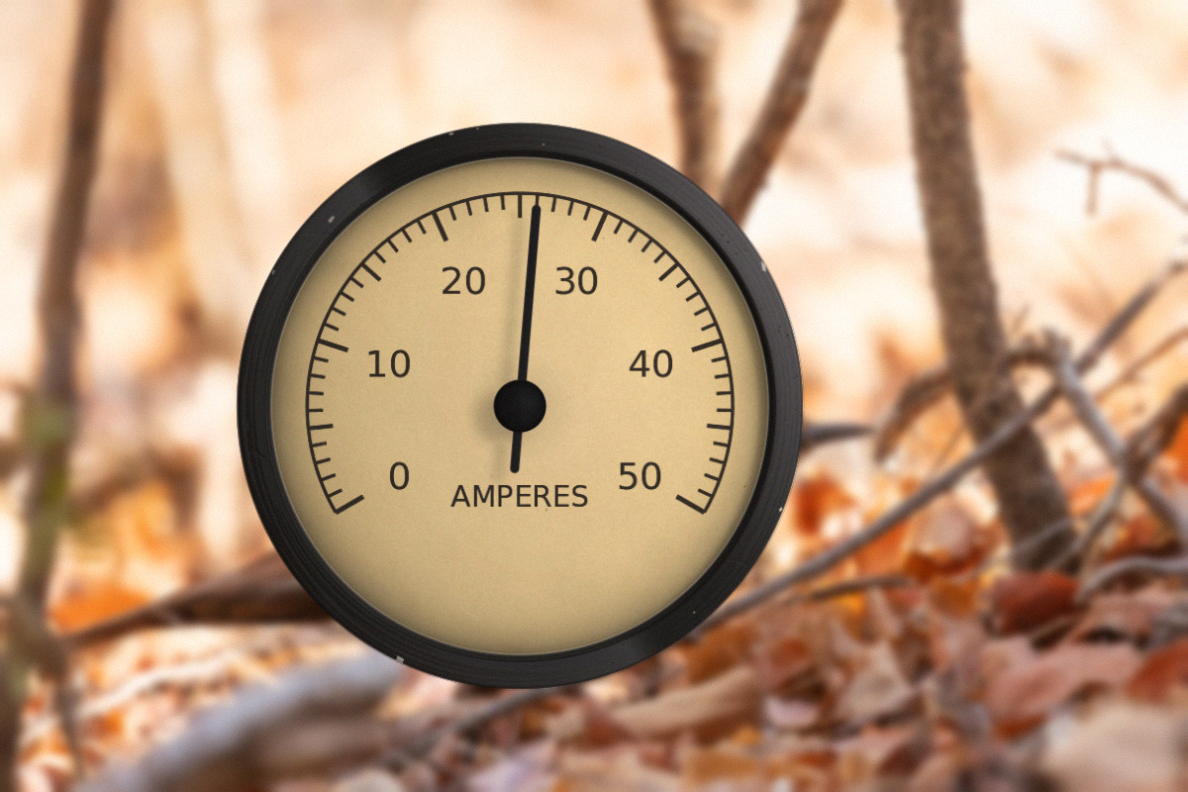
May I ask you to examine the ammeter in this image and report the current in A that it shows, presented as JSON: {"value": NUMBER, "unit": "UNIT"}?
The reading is {"value": 26, "unit": "A"}
